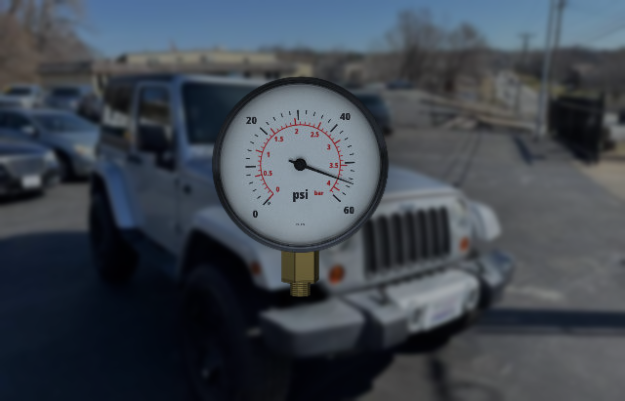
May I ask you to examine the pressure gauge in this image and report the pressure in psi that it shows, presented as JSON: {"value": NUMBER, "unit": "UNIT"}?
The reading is {"value": 55, "unit": "psi"}
